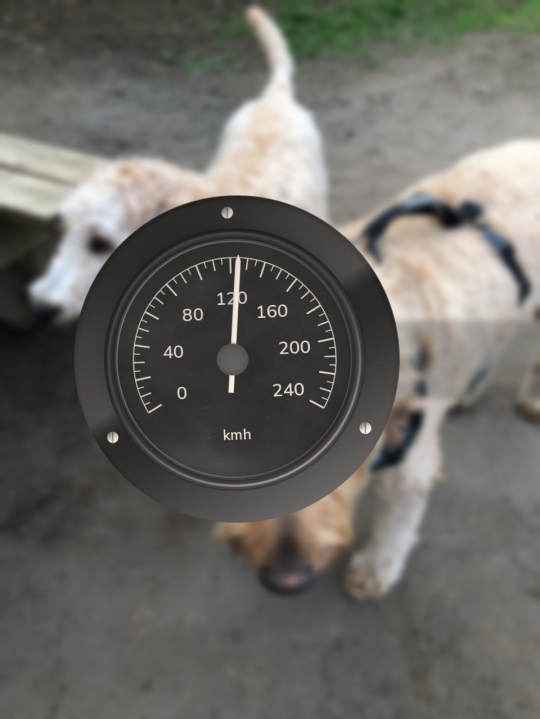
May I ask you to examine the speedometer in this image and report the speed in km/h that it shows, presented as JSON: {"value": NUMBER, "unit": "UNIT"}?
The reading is {"value": 125, "unit": "km/h"}
